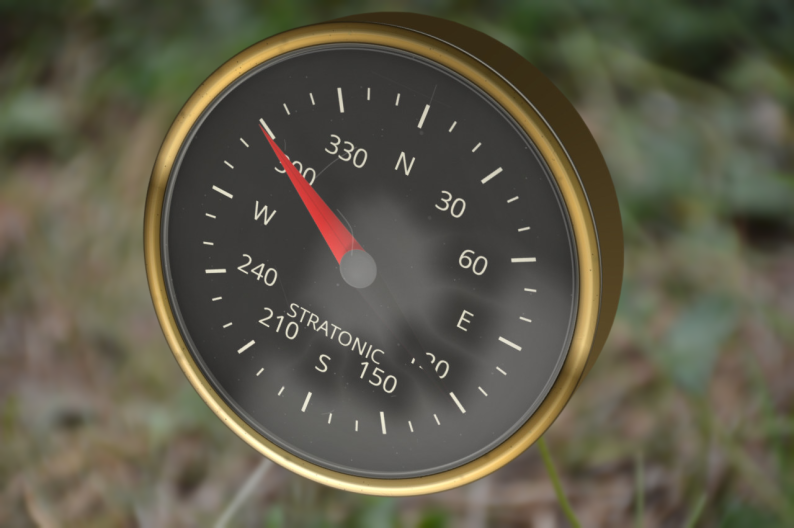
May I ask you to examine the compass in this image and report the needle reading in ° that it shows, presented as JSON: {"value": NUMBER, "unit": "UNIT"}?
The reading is {"value": 300, "unit": "°"}
